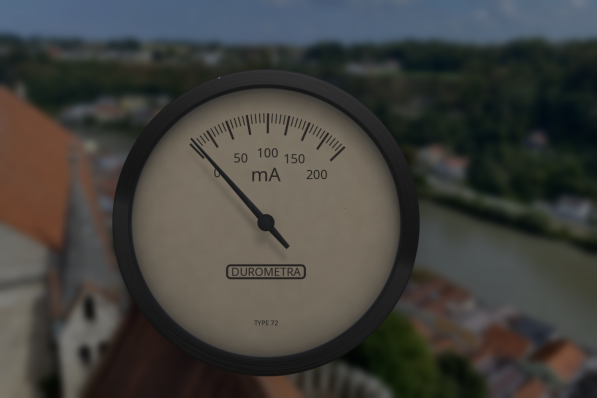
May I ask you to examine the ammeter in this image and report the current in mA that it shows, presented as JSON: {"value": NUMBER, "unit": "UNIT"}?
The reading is {"value": 5, "unit": "mA"}
